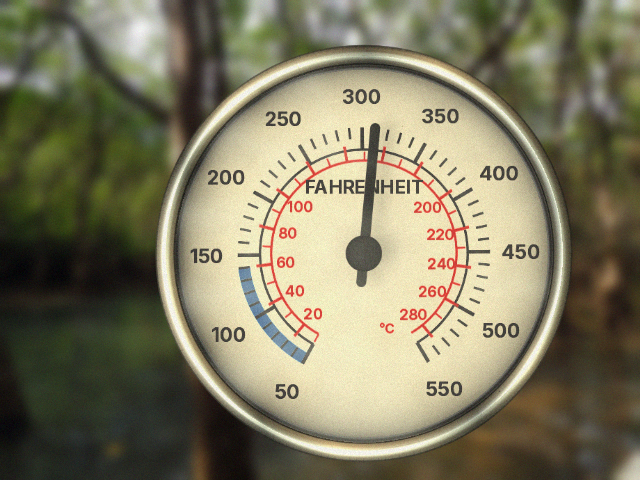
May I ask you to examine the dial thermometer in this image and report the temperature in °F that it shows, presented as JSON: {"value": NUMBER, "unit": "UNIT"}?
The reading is {"value": 310, "unit": "°F"}
